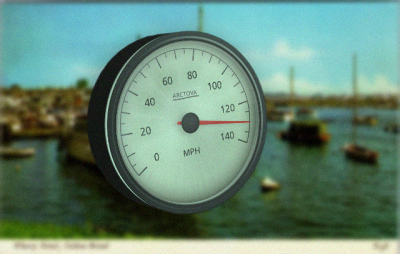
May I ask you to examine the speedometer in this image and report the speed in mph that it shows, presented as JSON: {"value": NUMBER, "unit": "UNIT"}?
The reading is {"value": 130, "unit": "mph"}
